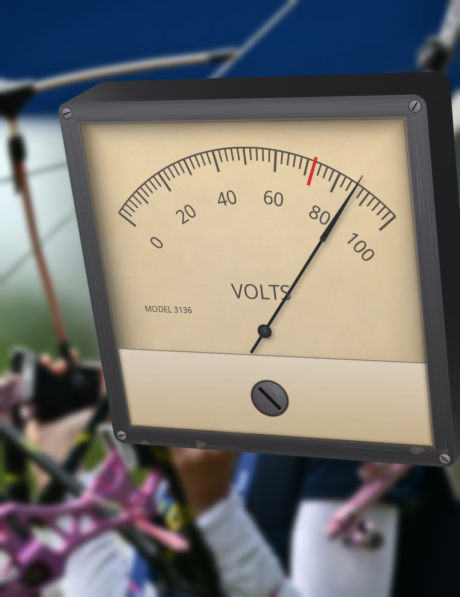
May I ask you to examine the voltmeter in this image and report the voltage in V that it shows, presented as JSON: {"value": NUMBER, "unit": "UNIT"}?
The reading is {"value": 86, "unit": "V"}
